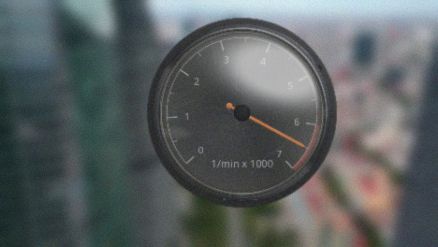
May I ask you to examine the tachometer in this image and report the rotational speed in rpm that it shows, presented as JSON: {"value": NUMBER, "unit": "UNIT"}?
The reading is {"value": 6500, "unit": "rpm"}
